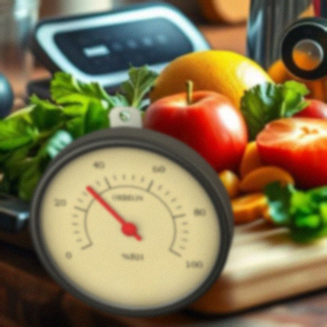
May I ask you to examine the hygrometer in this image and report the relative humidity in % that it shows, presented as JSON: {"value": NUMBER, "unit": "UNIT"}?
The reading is {"value": 32, "unit": "%"}
